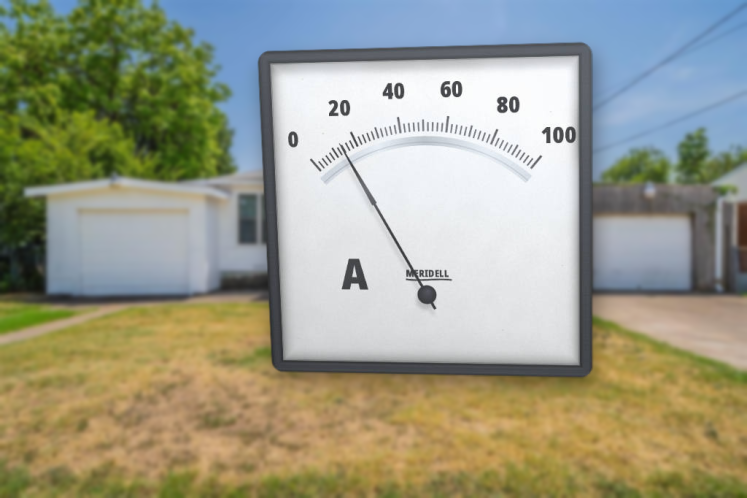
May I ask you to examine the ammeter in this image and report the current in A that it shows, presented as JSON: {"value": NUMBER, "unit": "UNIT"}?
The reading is {"value": 14, "unit": "A"}
